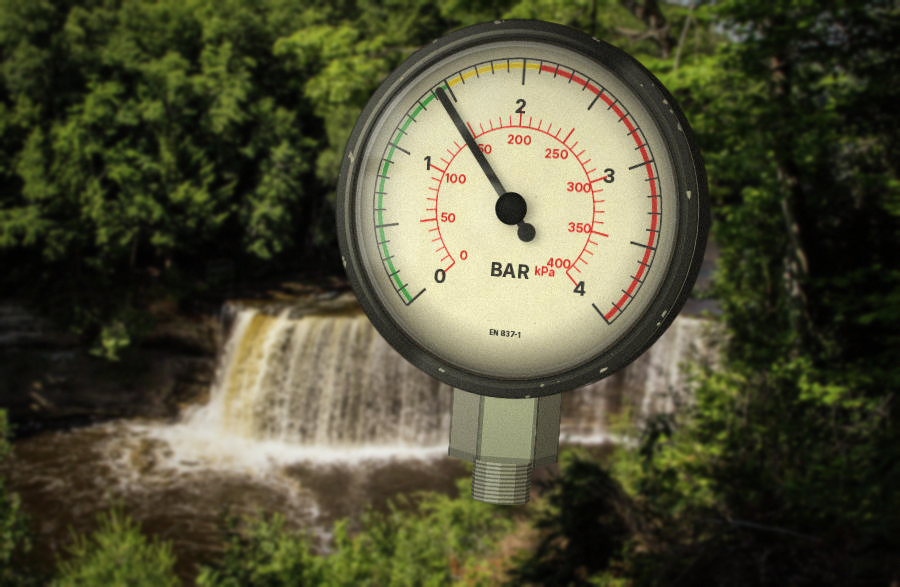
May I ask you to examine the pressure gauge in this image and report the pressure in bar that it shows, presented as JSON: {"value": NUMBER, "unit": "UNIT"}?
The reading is {"value": 1.45, "unit": "bar"}
